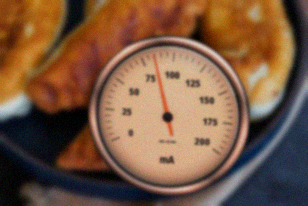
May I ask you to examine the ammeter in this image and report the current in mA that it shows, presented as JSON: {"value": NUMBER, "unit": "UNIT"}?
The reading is {"value": 85, "unit": "mA"}
